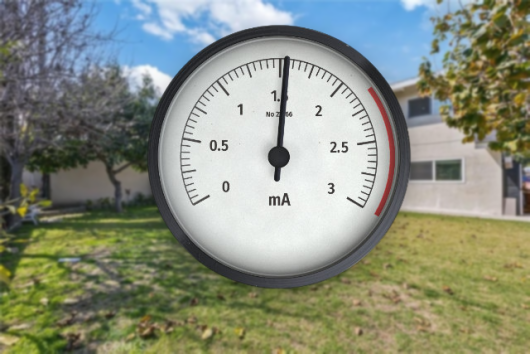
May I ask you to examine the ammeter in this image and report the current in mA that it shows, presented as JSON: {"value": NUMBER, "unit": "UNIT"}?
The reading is {"value": 1.55, "unit": "mA"}
